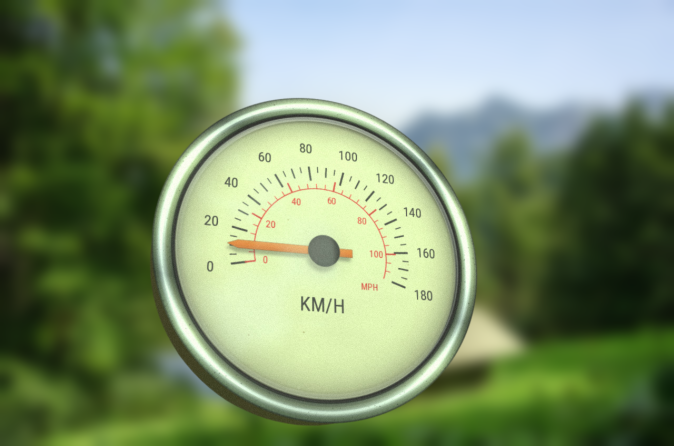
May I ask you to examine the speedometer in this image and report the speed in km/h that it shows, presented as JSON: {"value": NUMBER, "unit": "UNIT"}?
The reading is {"value": 10, "unit": "km/h"}
